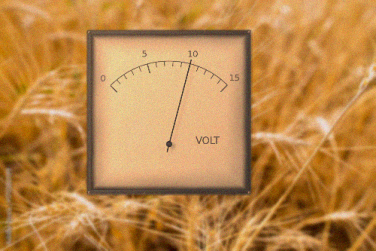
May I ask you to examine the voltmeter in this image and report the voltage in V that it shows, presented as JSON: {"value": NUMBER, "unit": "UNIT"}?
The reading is {"value": 10, "unit": "V"}
